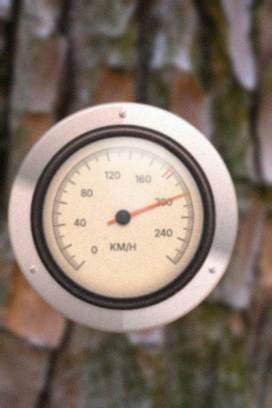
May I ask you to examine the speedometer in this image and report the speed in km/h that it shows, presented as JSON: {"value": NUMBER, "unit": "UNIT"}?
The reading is {"value": 200, "unit": "km/h"}
